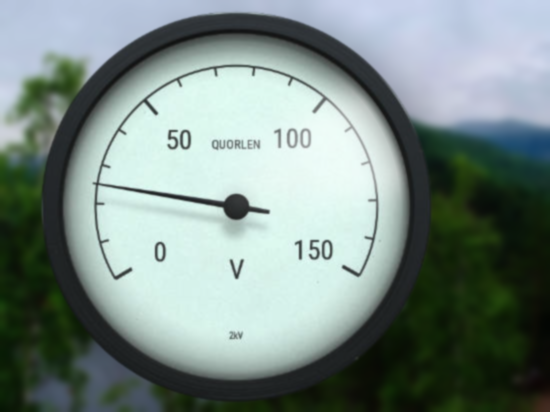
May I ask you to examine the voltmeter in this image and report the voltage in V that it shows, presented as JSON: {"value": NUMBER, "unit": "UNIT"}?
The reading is {"value": 25, "unit": "V"}
